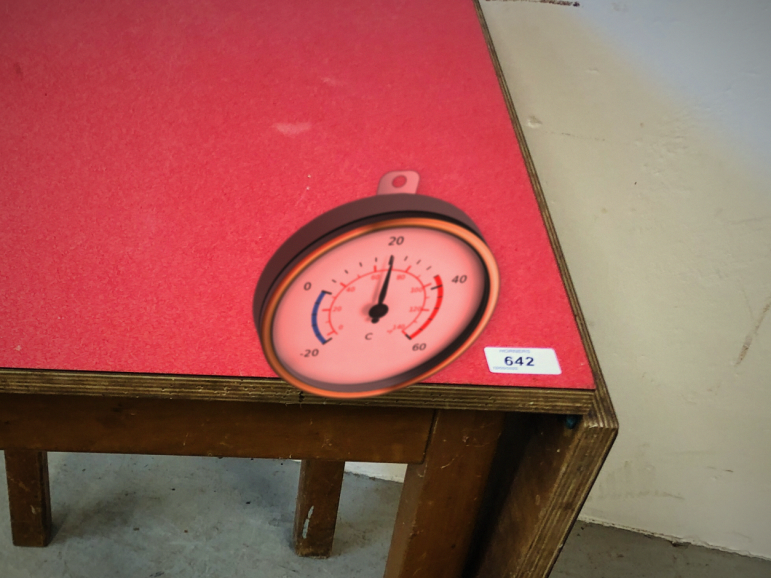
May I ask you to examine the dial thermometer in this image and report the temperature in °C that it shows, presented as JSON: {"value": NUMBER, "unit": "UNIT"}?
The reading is {"value": 20, "unit": "°C"}
